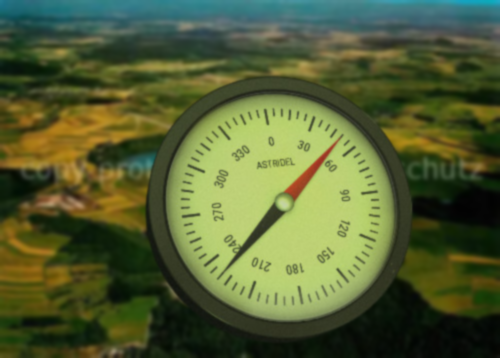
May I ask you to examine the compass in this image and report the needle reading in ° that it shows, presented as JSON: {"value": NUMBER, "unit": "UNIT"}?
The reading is {"value": 50, "unit": "°"}
